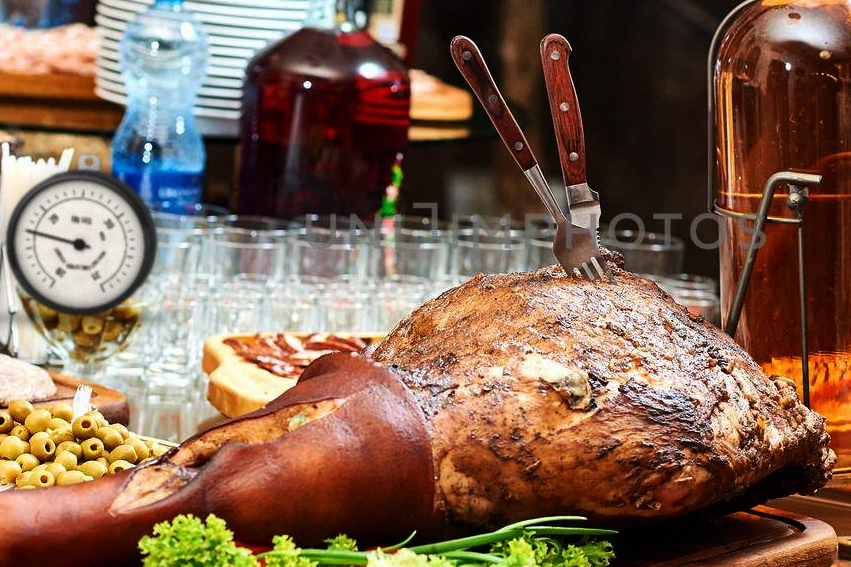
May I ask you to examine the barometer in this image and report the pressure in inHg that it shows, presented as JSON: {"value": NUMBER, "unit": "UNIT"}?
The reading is {"value": 28.7, "unit": "inHg"}
